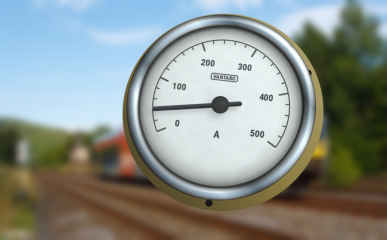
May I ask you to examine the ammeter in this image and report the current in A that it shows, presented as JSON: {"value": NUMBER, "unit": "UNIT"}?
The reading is {"value": 40, "unit": "A"}
